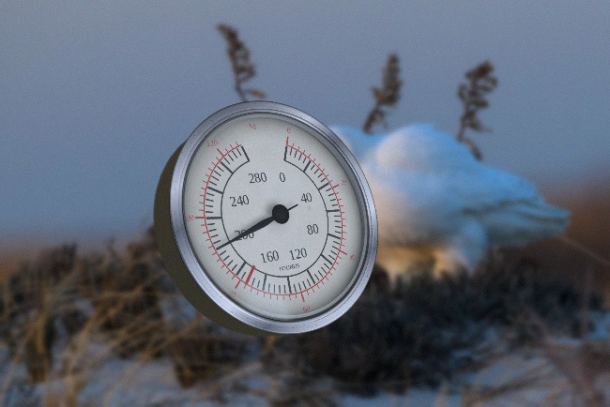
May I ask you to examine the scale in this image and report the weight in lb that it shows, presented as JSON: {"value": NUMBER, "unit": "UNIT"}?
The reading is {"value": 200, "unit": "lb"}
